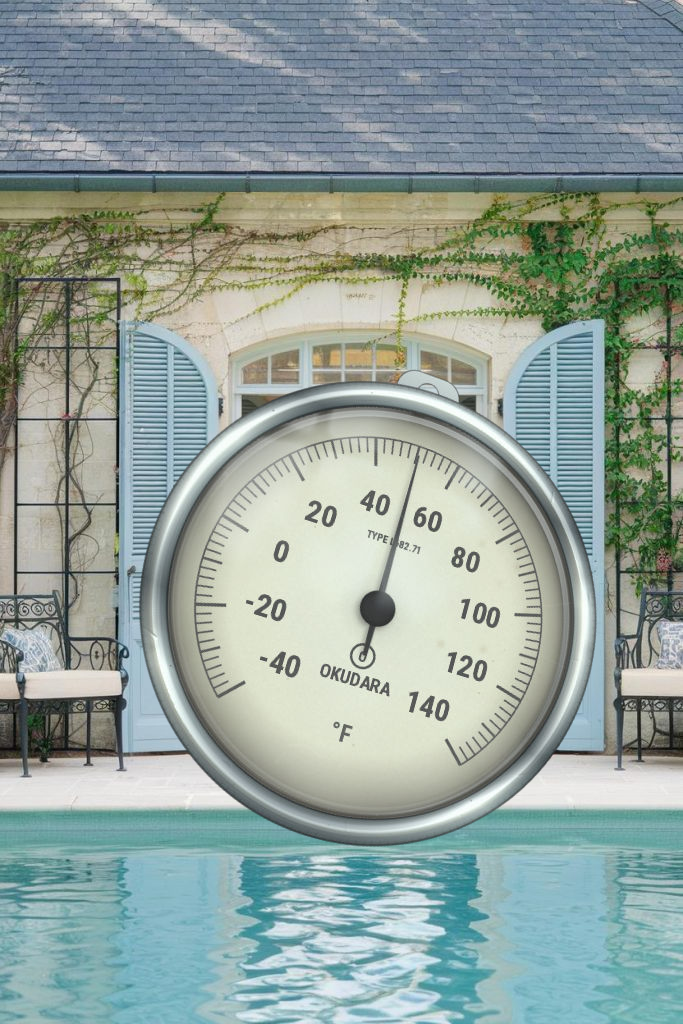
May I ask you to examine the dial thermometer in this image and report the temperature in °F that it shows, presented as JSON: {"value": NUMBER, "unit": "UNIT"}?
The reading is {"value": 50, "unit": "°F"}
